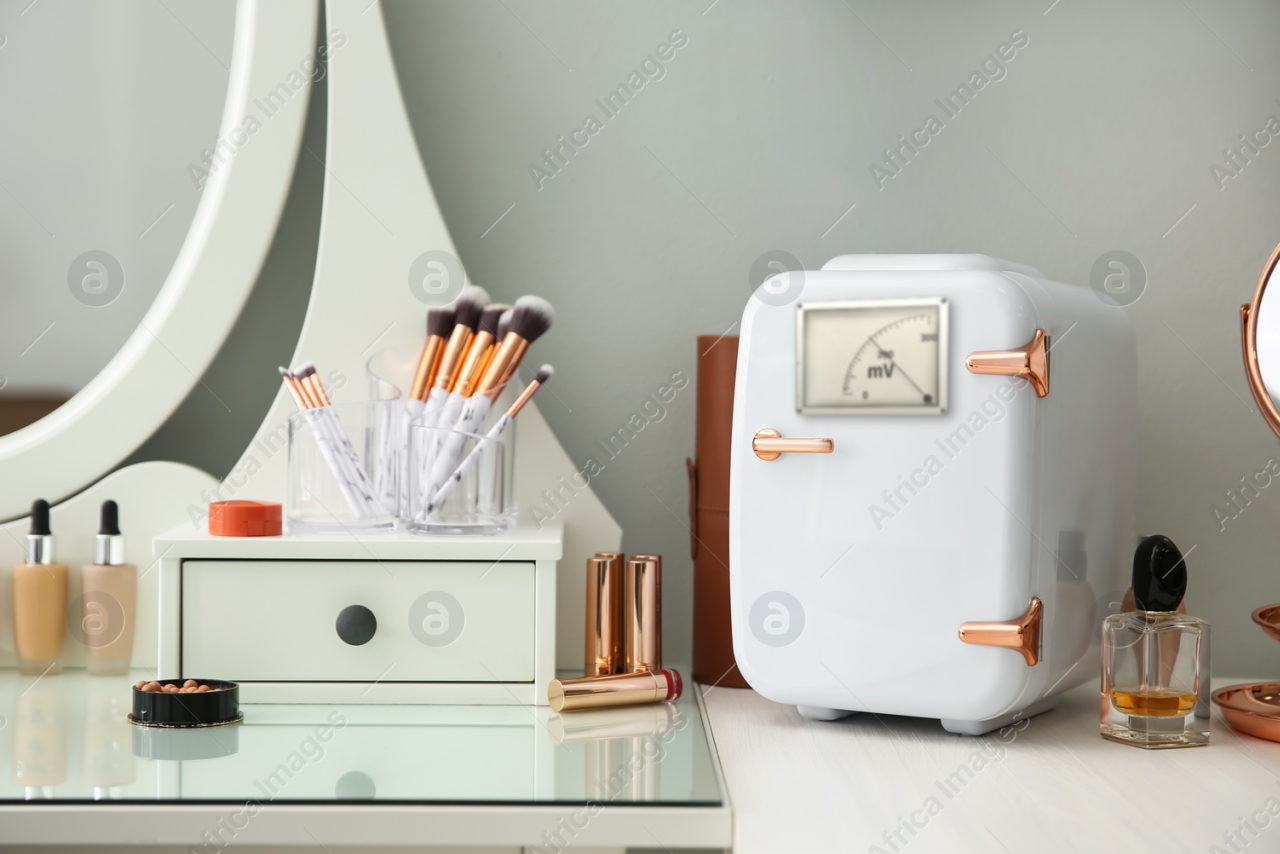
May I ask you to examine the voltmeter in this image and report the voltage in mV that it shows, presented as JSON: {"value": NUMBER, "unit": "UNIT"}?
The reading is {"value": 200, "unit": "mV"}
